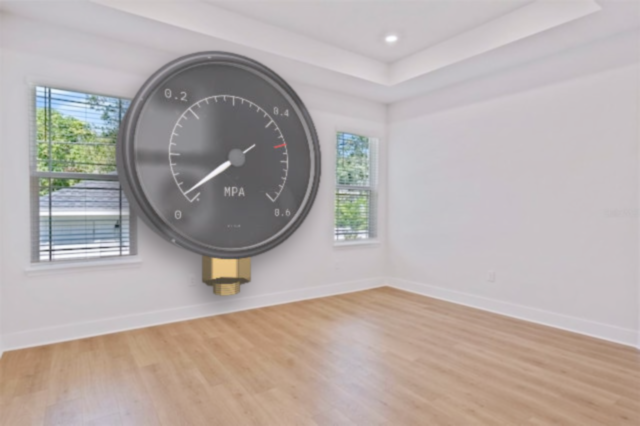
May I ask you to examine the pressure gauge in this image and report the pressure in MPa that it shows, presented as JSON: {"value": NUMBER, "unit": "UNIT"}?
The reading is {"value": 0.02, "unit": "MPa"}
